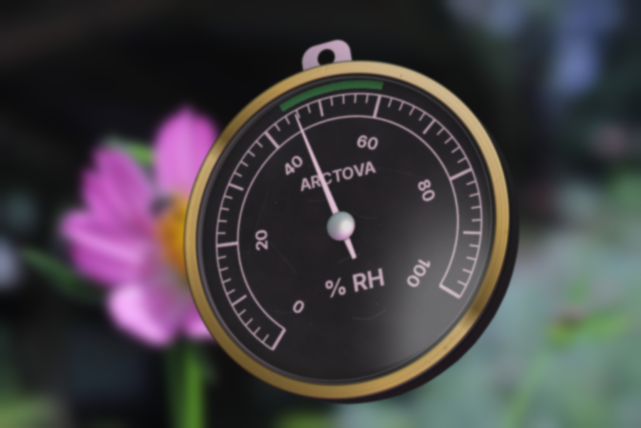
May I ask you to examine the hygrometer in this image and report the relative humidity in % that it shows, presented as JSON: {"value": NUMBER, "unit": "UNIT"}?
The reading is {"value": 46, "unit": "%"}
